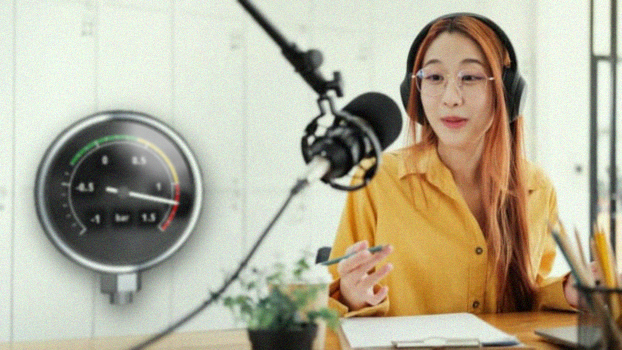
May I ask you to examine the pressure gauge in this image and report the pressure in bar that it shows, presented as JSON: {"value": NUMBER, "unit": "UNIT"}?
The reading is {"value": 1.2, "unit": "bar"}
